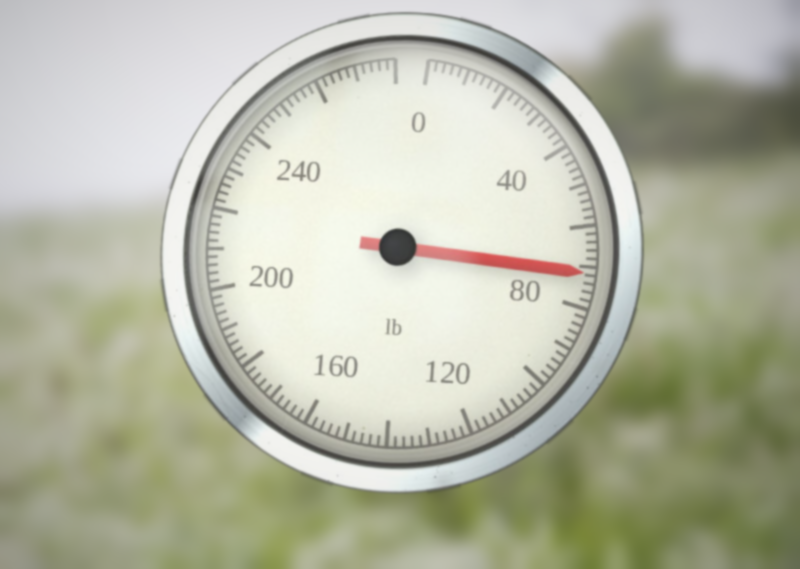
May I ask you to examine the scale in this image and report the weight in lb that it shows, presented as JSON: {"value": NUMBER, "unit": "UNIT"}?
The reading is {"value": 72, "unit": "lb"}
